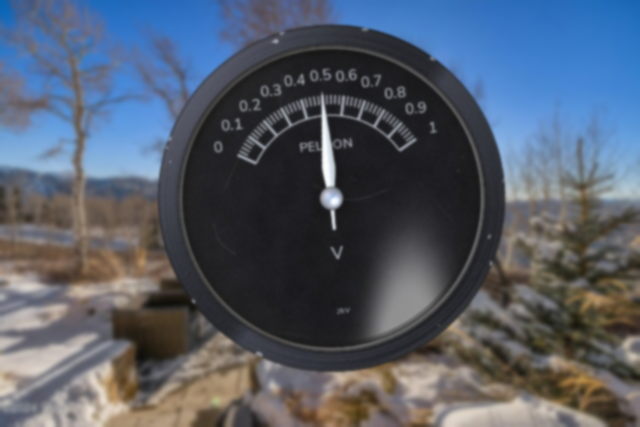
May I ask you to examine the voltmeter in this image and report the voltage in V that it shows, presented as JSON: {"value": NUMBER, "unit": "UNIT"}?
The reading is {"value": 0.5, "unit": "V"}
